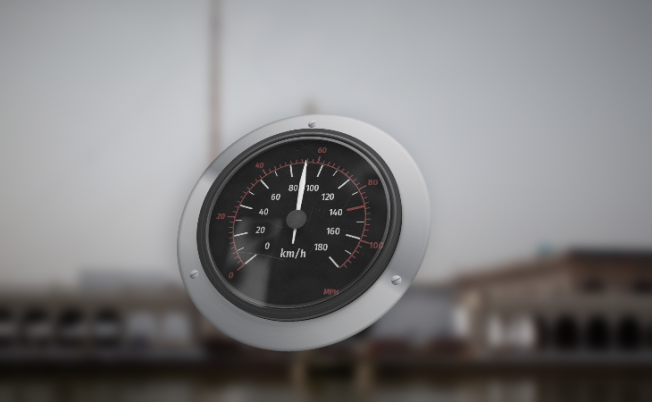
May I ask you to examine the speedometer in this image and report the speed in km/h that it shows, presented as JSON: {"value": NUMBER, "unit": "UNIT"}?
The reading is {"value": 90, "unit": "km/h"}
